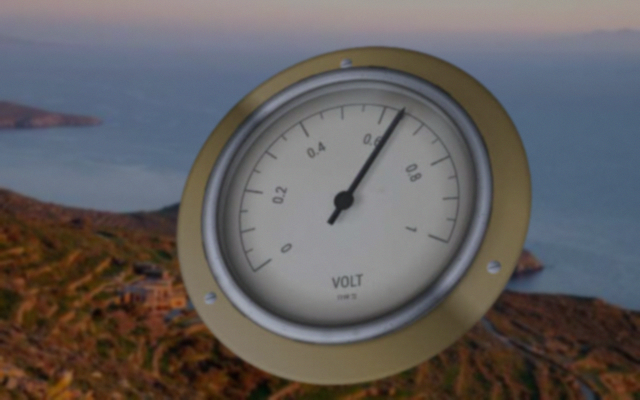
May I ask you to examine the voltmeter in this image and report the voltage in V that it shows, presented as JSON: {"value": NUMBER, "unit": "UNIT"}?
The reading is {"value": 0.65, "unit": "V"}
